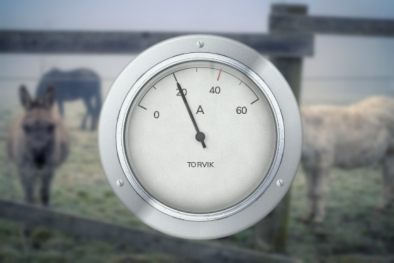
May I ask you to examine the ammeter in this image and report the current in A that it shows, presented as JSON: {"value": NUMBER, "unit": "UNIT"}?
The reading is {"value": 20, "unit": "A"}
